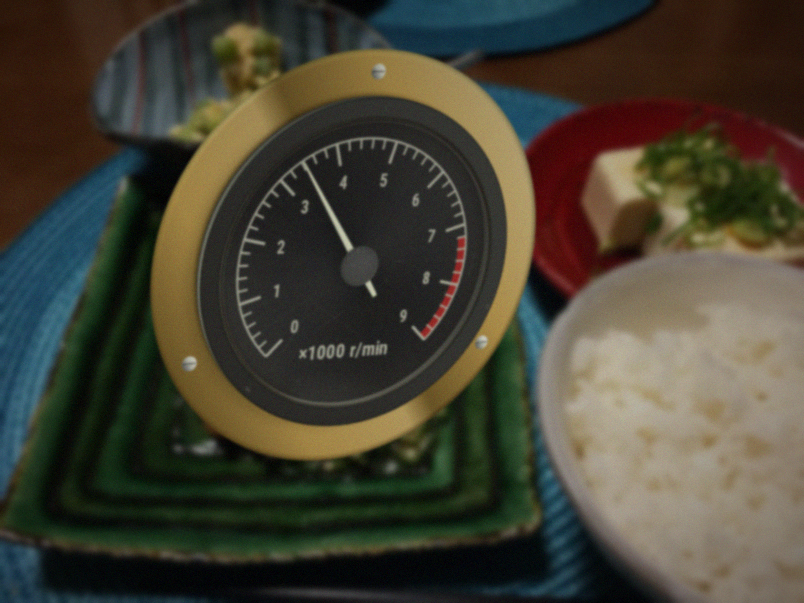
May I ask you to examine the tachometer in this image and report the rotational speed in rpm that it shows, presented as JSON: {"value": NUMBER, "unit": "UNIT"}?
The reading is {"value": 3400, "unit": "rpm"}
